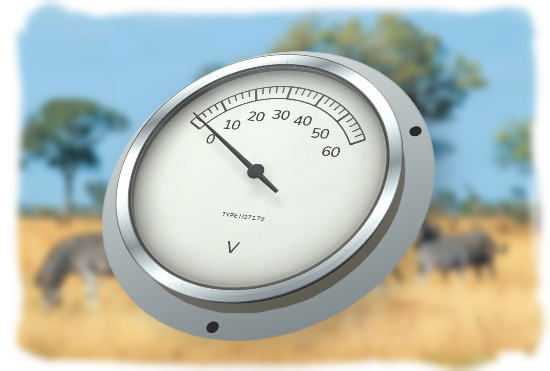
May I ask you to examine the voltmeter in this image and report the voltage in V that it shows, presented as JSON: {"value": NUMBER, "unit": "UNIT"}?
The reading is {"value": 2, "unit": "V"}
